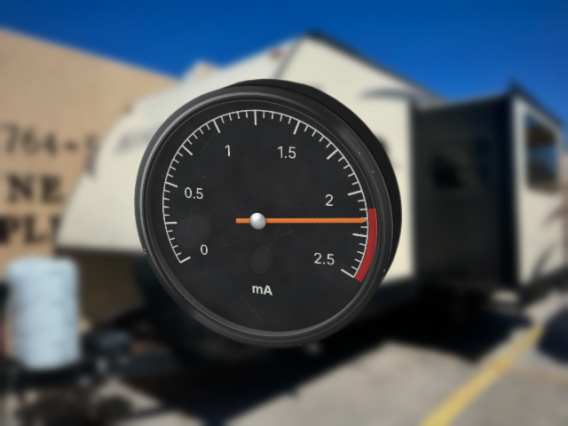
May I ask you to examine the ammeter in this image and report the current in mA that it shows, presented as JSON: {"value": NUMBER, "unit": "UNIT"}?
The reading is {"value": 2.15, "unit": "mA"}
